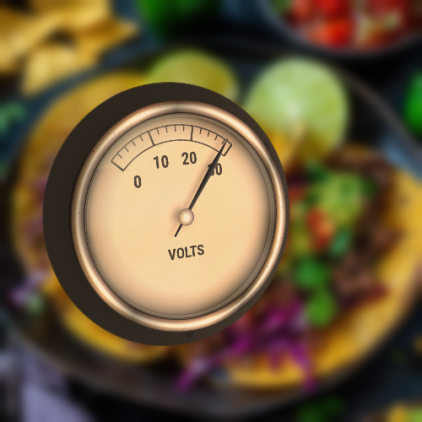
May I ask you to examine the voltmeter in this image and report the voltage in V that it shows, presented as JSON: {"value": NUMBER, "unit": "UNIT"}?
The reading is {"value": 28, "unit": "V"}
